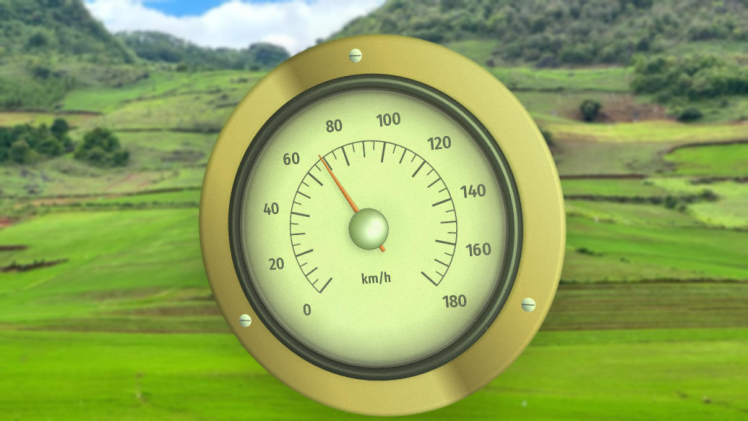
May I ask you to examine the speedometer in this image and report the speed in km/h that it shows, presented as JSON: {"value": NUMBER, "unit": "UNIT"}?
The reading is {"value": 70, "unit": "km/h"}
